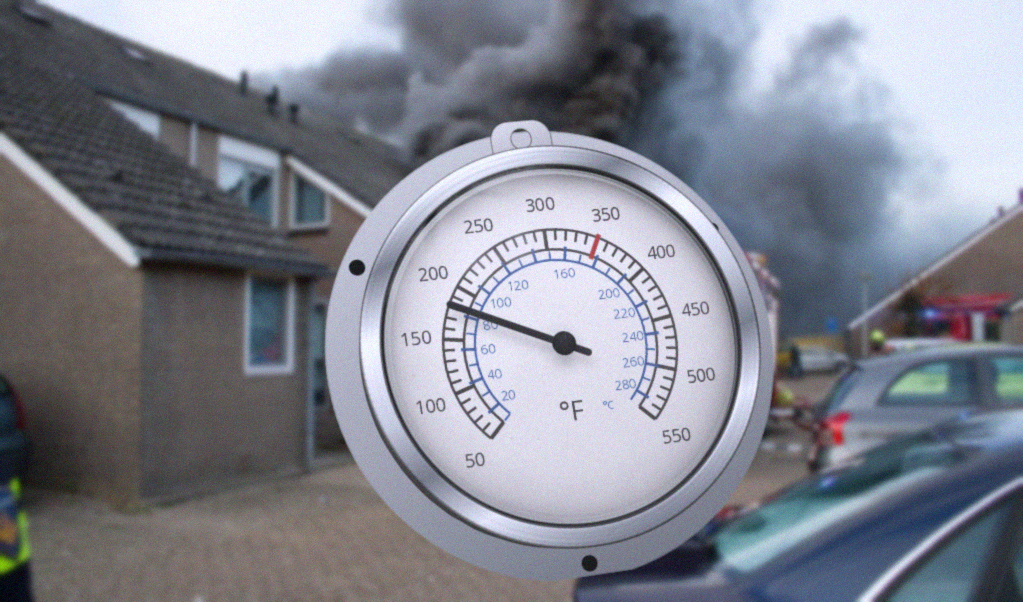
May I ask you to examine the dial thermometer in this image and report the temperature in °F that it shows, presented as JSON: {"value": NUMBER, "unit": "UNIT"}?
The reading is {"value": 180, "unit": "°F"}
